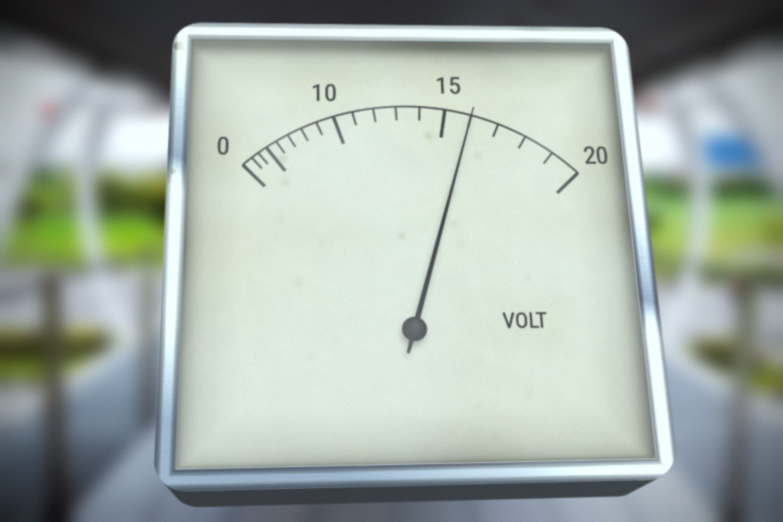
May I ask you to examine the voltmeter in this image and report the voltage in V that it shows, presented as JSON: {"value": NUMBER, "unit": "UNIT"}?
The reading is {"value": 16, "unit": "V"}
